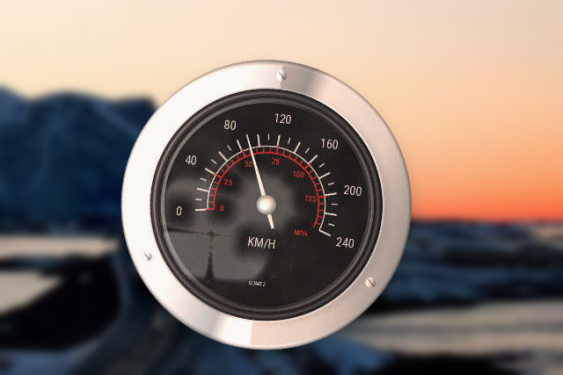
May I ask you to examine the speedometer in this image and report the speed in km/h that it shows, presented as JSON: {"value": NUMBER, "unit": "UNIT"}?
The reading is {"value": 90, "unit": "km/h"}
